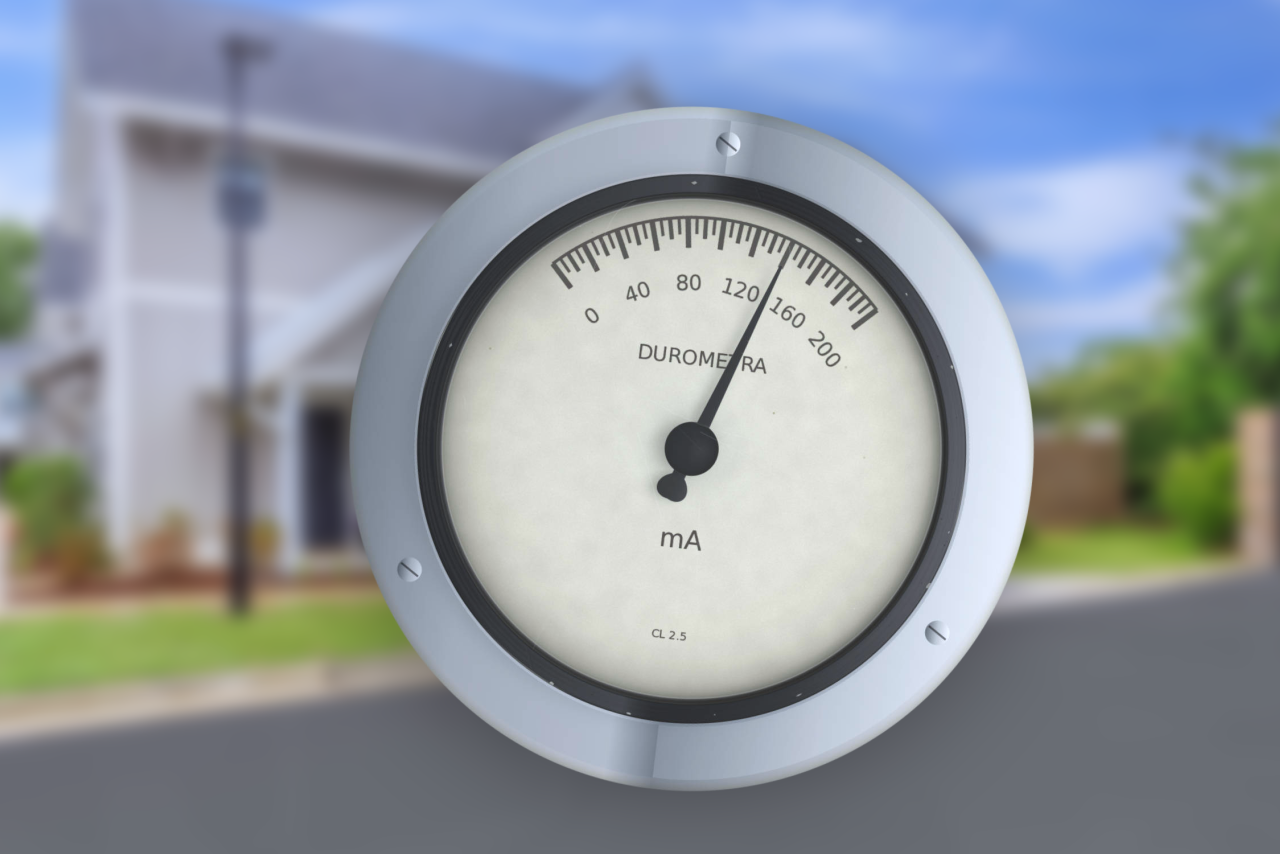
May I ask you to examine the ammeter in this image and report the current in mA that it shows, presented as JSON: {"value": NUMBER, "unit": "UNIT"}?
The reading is {"value": 140, "unit": "mA"}
